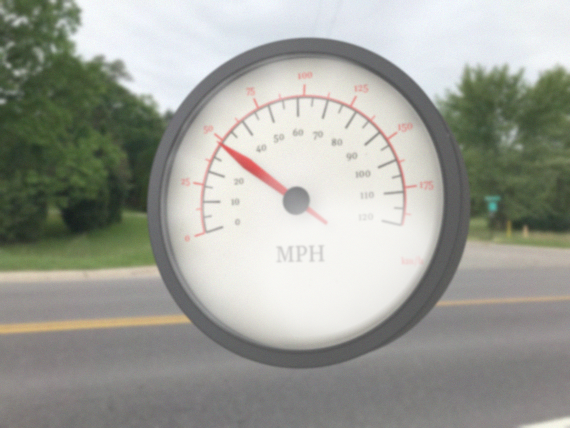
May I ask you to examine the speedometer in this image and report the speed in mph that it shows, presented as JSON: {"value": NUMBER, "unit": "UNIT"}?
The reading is {"value": 30, "unit": "mph"}
